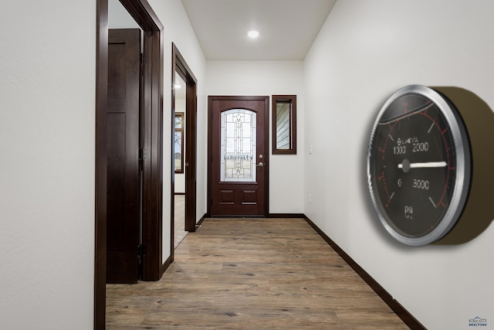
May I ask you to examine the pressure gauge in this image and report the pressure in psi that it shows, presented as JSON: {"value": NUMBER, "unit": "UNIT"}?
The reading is {"value": 2500, "unit": "psi"}
